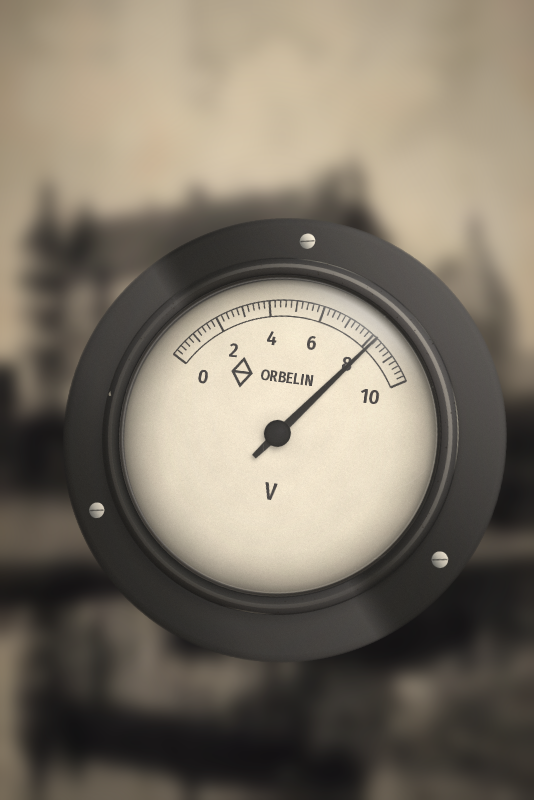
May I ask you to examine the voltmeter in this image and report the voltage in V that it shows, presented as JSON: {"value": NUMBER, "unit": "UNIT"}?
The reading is {"value": 8.2, "unit": "V"}
